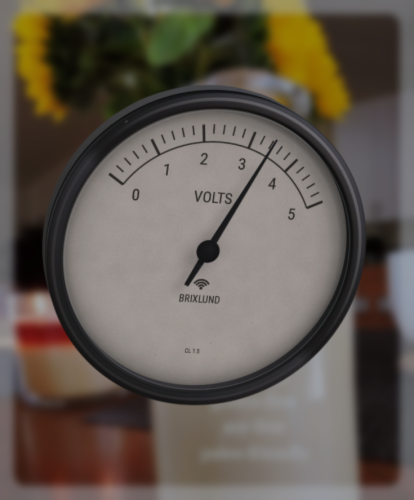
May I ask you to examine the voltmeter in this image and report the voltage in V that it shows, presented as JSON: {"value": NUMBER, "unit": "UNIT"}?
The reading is {"value": 3.4, "unit": "V"}
